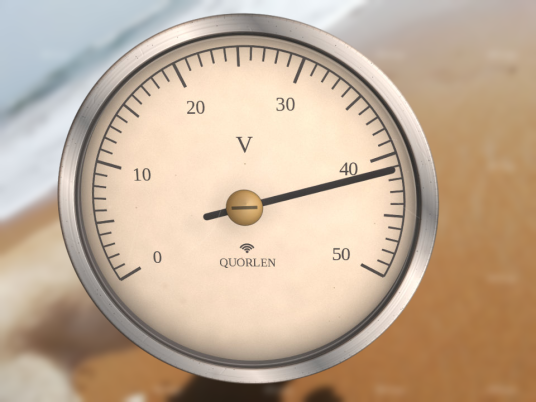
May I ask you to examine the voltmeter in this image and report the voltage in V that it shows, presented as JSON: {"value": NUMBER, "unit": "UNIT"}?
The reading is {"value": 41, "unit": "V"}
